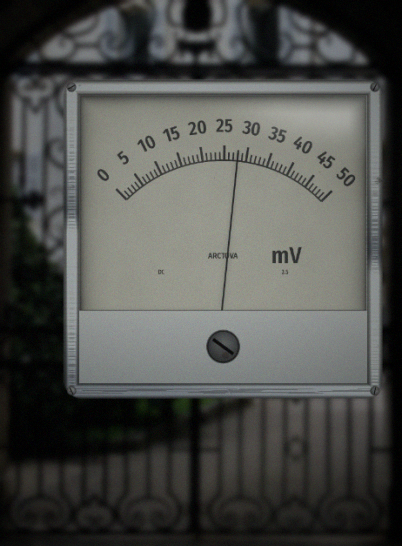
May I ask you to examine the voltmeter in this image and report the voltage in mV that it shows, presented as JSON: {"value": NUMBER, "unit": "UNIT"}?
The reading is {"value": 28, "unit": "mV"}
